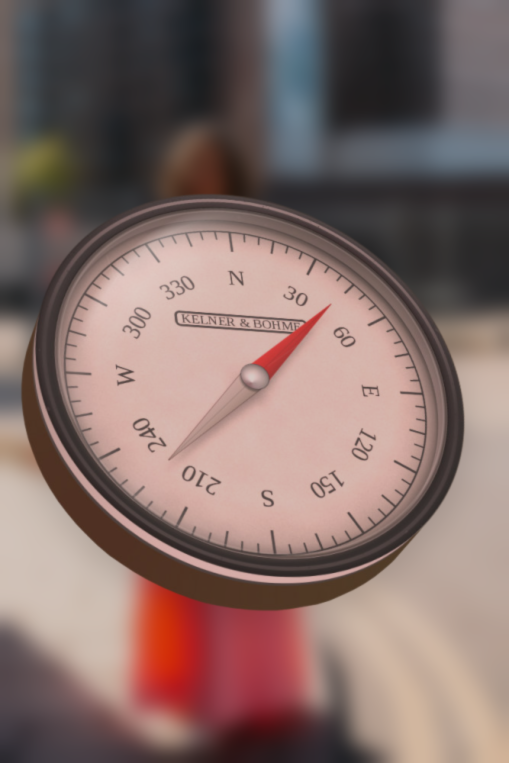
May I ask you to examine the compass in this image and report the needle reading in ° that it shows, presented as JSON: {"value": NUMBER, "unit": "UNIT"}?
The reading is {"value": 45, "unit": "°"}
